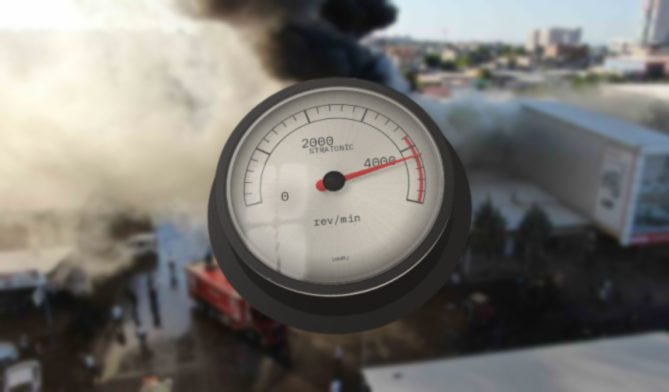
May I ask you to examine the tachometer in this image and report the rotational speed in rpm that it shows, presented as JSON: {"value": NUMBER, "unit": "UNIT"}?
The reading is {"value": 4200, "unit": "rpm"}
